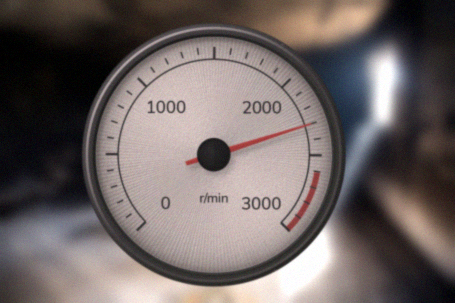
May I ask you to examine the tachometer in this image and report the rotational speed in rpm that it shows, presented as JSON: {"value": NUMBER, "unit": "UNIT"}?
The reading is {"value": 2300, "unit": "rpm"}
